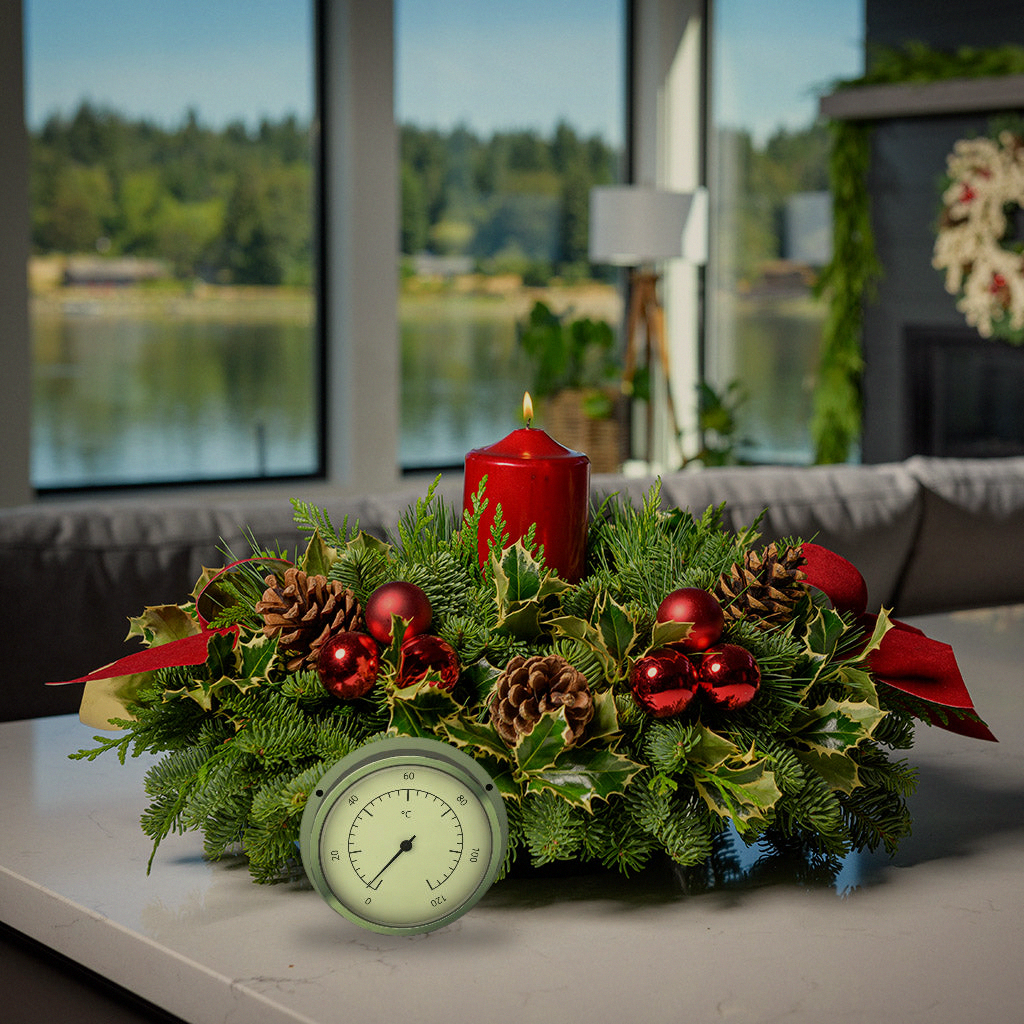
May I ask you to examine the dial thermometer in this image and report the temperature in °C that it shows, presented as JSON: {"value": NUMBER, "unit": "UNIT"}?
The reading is {"value": 4, "unit": "°C"}
